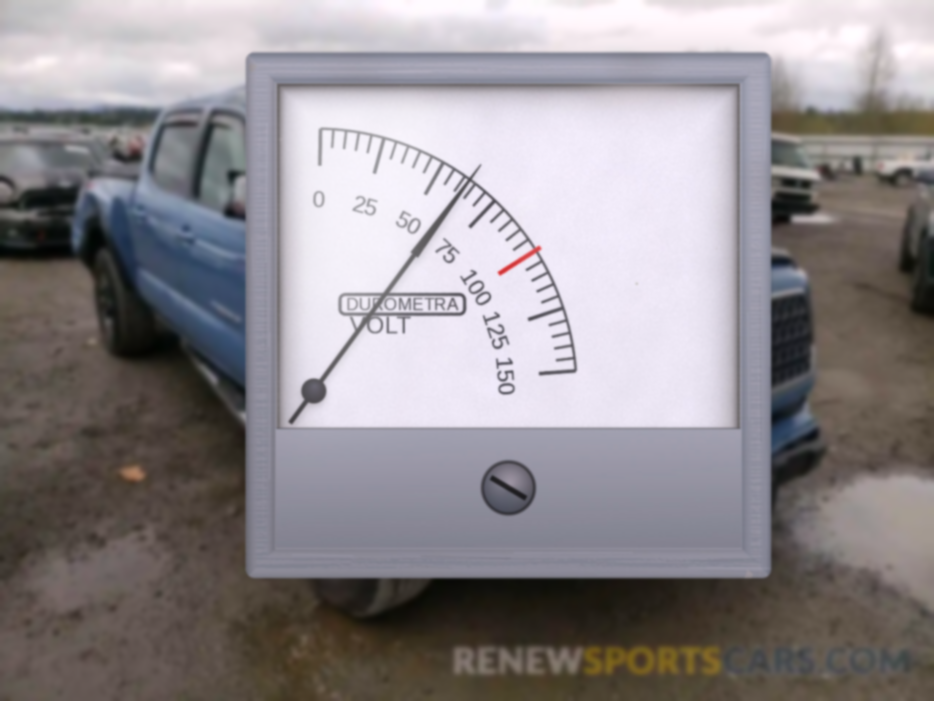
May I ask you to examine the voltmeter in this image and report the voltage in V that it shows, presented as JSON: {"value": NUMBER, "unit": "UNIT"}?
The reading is {"value": 62.5, "unit": "V"}
